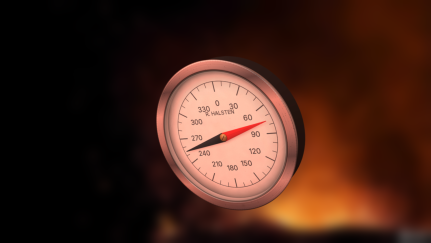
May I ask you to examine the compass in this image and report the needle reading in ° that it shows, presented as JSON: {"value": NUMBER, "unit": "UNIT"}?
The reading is {"value": 75, "unit": "°"}
